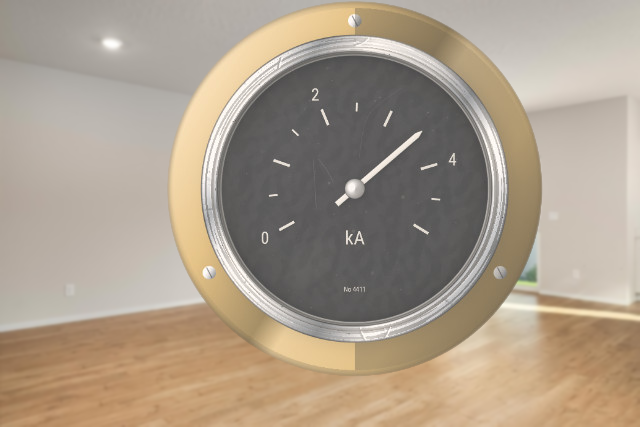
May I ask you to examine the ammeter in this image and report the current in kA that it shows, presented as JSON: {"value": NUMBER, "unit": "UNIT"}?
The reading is {"value": 3.5, "unit": "kA"}
